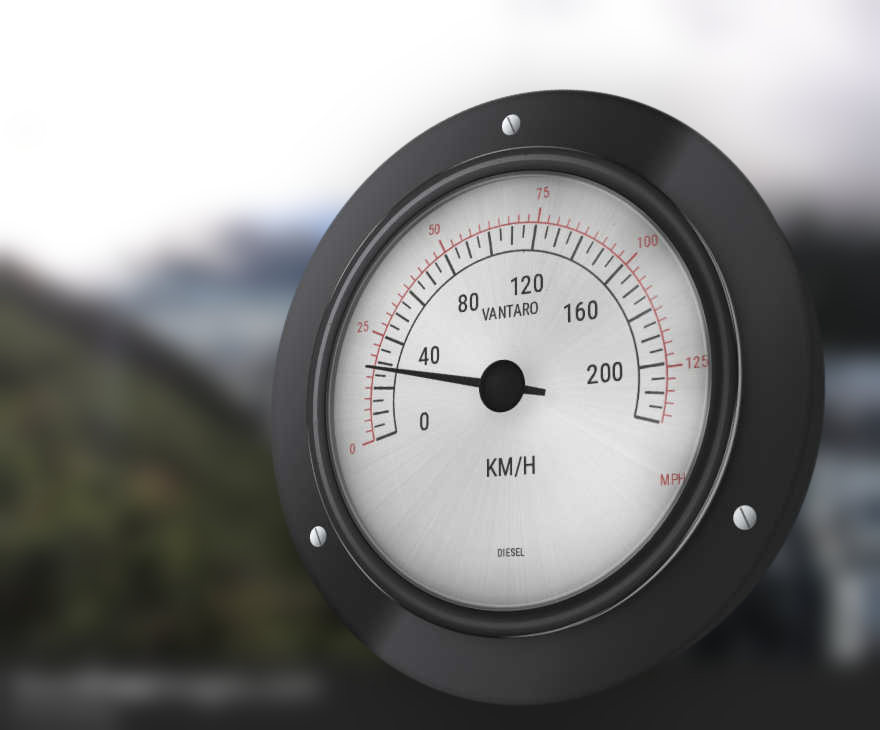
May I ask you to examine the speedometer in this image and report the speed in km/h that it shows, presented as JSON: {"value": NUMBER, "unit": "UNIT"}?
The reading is {"value": 27.5, "unit": "km/h"}
